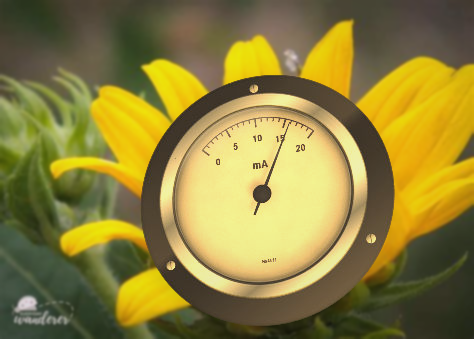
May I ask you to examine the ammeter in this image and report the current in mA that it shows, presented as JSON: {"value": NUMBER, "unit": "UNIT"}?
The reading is {"value": 16, "unit": "mA"}
